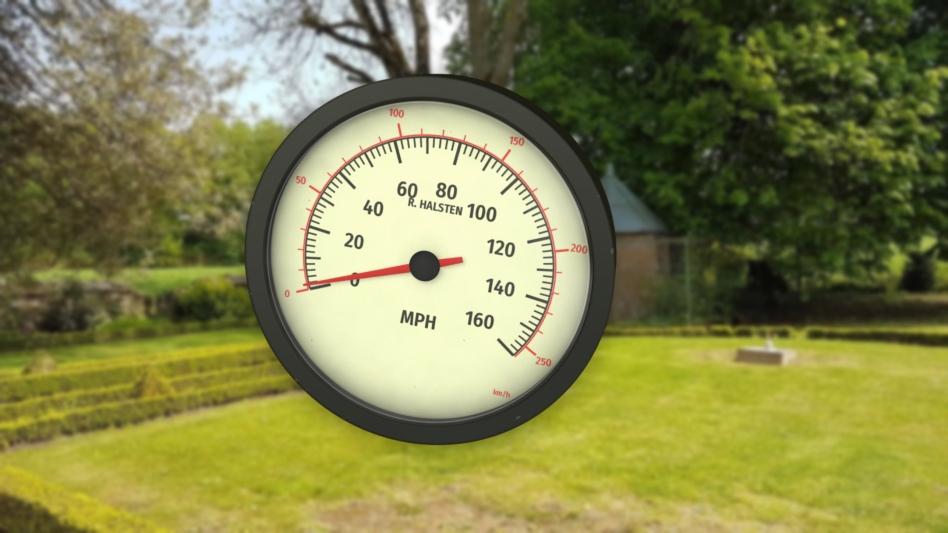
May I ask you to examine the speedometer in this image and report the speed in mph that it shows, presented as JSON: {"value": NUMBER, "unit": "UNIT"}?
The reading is {"value": 2, "unit": "mph"}
